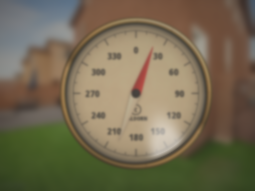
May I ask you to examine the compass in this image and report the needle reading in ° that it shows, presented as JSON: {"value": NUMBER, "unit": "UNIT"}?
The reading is {"value": 20, "unit": "°"}
